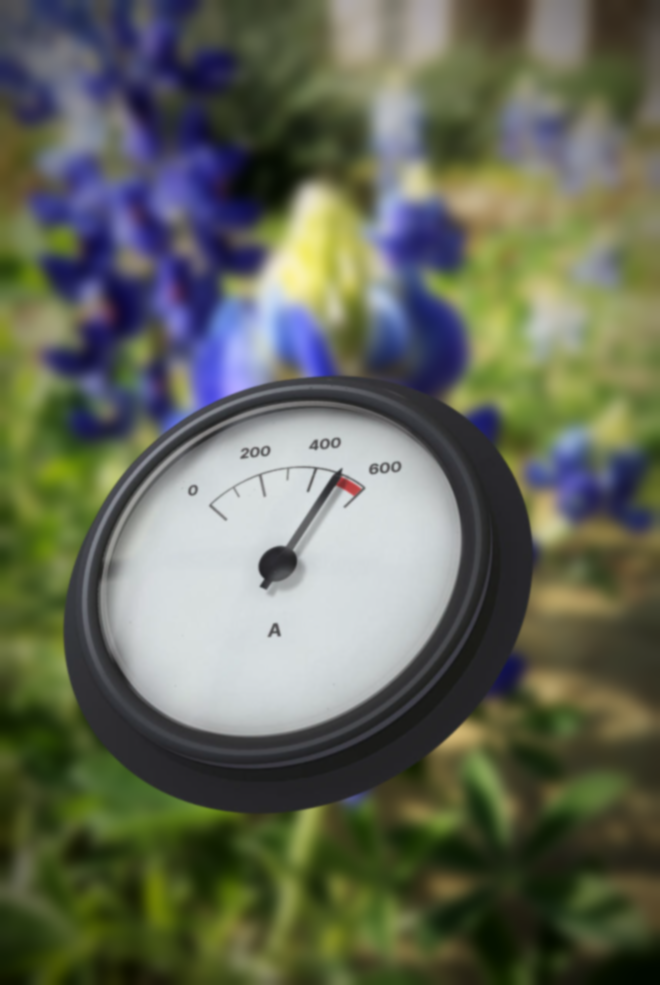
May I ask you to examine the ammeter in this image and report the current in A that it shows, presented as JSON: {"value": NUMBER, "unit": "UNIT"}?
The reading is {"value": 500, "unit": "A"}
